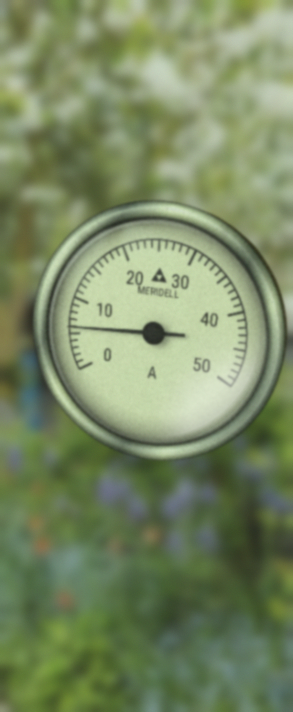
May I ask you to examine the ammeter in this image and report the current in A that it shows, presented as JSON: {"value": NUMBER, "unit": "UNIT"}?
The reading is {"value": 6, "unit": "A"}
